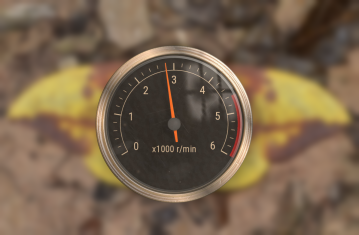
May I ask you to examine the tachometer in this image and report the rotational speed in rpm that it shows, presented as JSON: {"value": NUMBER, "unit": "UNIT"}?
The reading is {"value": 2800, "unit": "rpm"}
